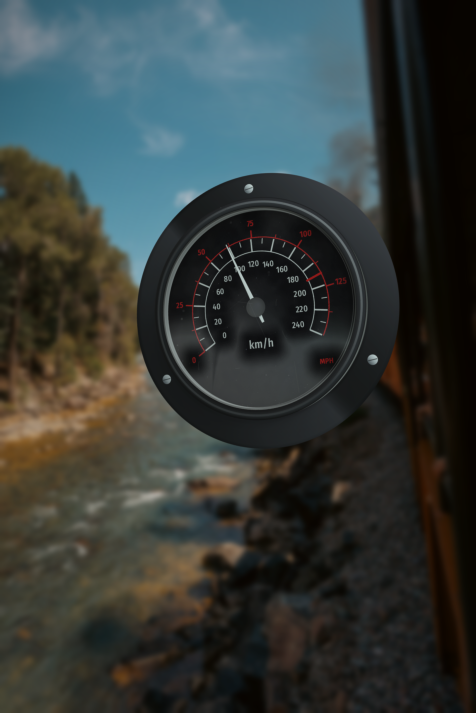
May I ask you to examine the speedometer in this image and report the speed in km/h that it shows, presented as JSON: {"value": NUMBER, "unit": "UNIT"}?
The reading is {"value": 100, "unit": "km/h"}
